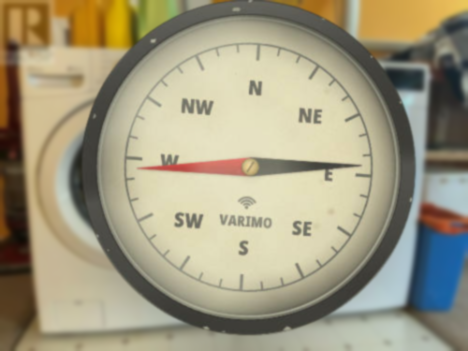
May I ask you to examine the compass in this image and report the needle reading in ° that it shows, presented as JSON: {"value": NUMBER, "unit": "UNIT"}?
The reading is {"value": 265, "unit": "°"}
